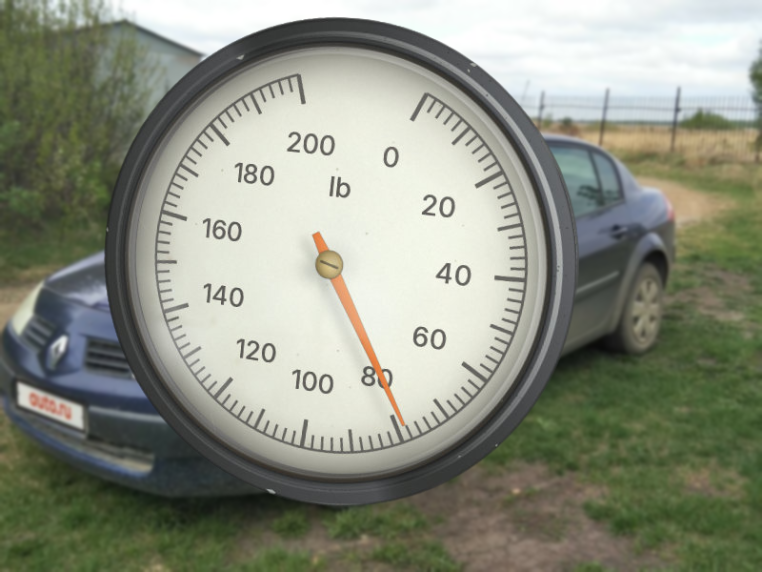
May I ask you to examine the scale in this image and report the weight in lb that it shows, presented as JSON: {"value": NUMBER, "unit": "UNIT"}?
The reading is {"value": 78, "unit": "lb"}
